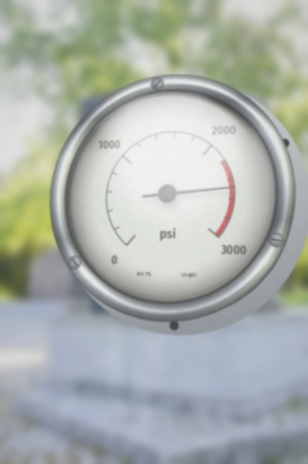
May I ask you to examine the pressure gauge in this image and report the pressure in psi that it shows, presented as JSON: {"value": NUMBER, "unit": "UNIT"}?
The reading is {"value": 2500, "unit": "psi"}
